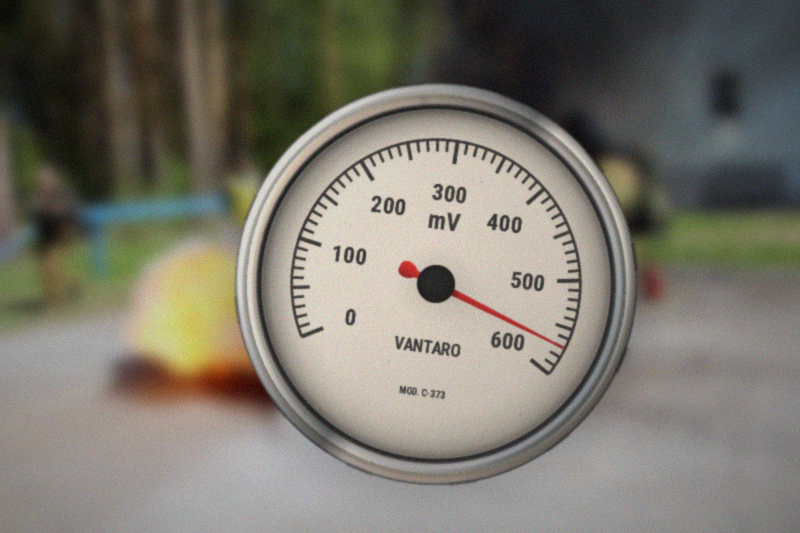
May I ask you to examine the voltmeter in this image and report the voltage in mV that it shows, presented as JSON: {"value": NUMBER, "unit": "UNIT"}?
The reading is {"value": 570, "unit": "mV"}
